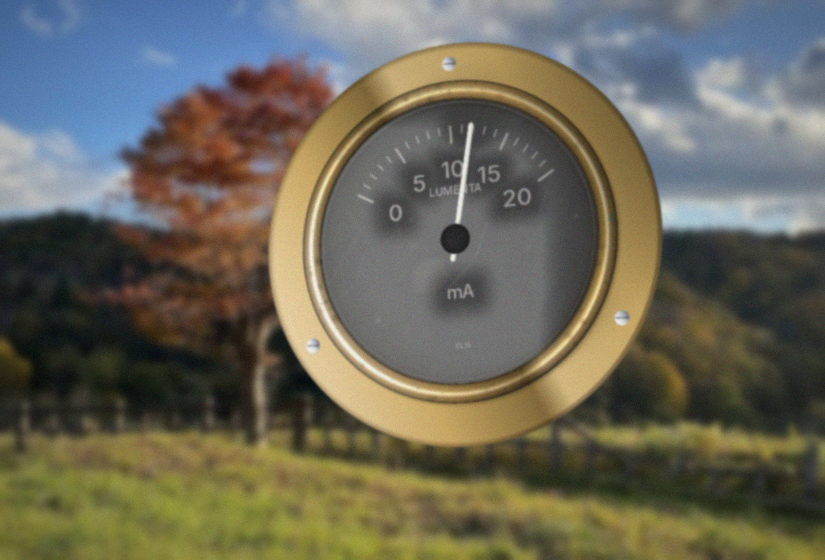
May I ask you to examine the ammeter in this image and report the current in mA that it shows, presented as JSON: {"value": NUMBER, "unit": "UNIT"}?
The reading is {"value": 12, "unit": "mA"}
